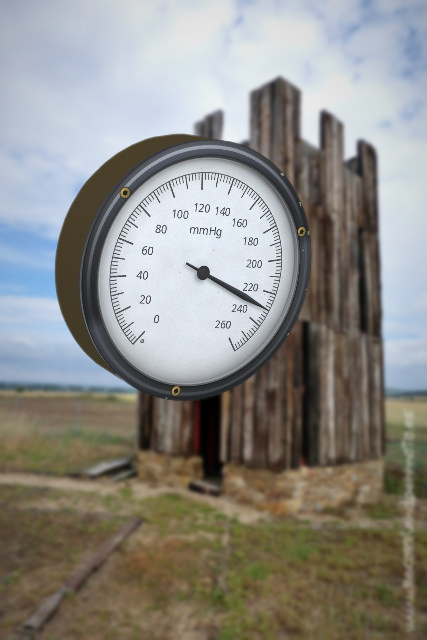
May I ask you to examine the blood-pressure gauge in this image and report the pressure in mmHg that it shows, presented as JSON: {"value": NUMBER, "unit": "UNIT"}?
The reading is {"value": 230, "unit": "mmHg"}
